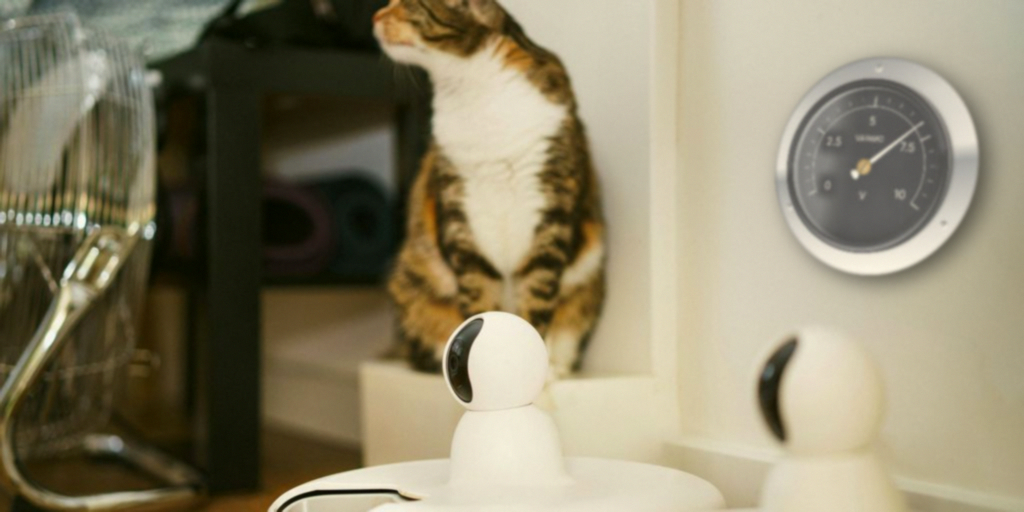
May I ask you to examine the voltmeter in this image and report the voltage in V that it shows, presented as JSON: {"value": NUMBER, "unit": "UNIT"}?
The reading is {"value": 7, "unit": "V"}
